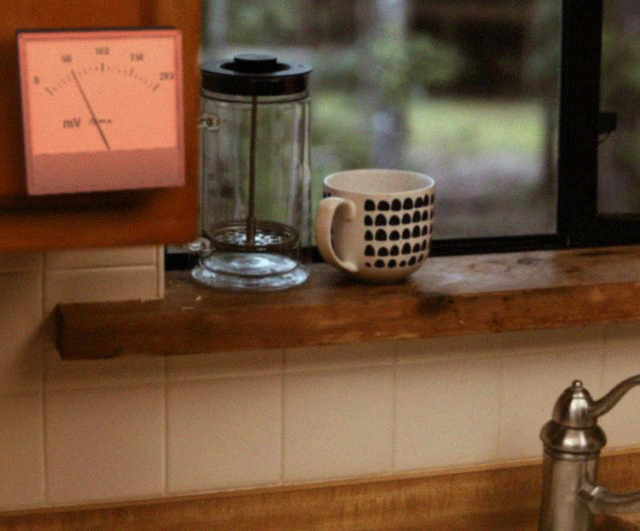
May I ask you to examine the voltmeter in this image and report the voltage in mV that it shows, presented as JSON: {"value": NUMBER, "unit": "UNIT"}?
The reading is {"value": 50, "unit": "mV"}
